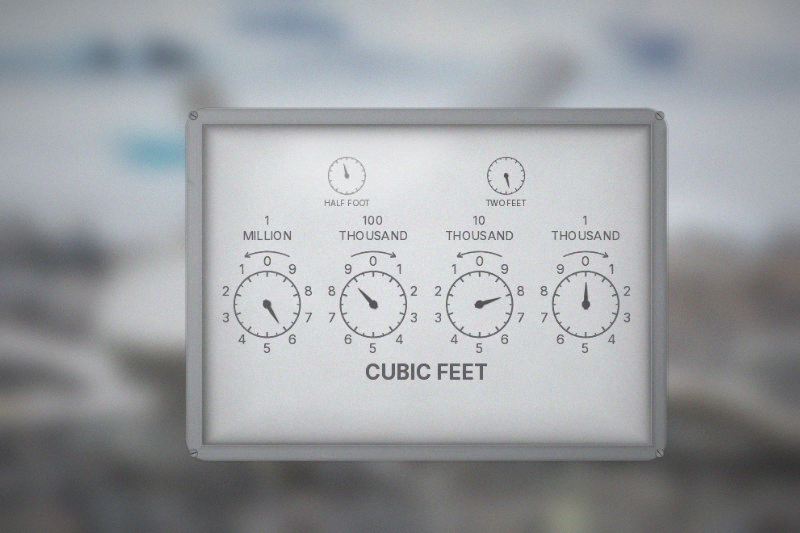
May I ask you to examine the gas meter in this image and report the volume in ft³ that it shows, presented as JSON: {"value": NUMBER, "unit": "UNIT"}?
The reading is {"value": 588000, "unit": "ft³"}
